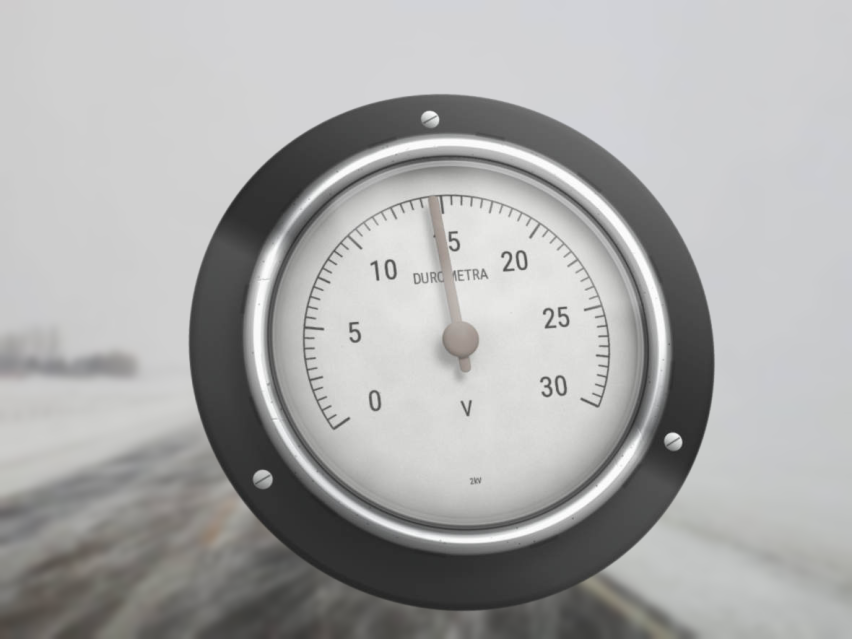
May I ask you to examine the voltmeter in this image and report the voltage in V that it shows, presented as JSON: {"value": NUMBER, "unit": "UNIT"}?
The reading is {"value": 14.5, "unit": "V"}
